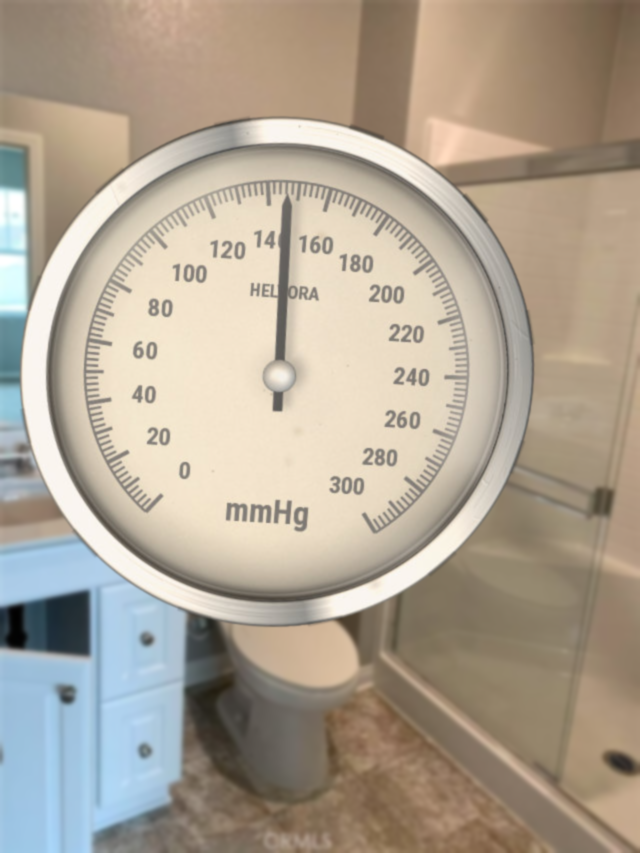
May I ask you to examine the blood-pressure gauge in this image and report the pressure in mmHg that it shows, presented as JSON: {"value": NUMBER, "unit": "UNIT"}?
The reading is {"value": 146, "unit": "mmHg"}
